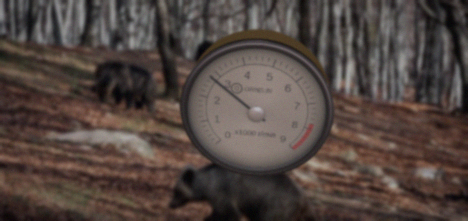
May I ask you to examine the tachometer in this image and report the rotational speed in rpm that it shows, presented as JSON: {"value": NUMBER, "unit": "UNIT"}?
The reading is {"value": 2800, "unit": "rpm"}
